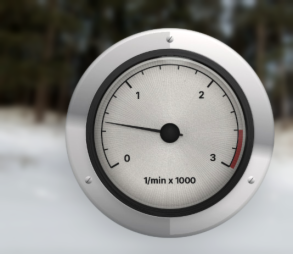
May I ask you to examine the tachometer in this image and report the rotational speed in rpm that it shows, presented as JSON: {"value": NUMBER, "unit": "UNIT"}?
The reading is {"value": 500, "unit": "rpm"}
